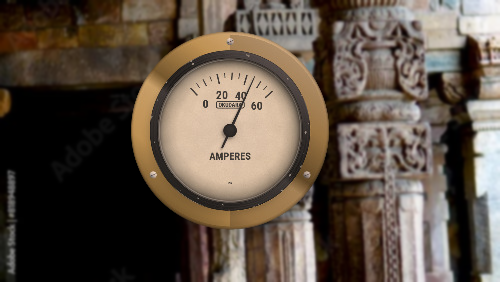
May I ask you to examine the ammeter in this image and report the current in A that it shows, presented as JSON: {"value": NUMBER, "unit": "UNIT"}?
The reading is {"value": 45, "unit": "A"}
